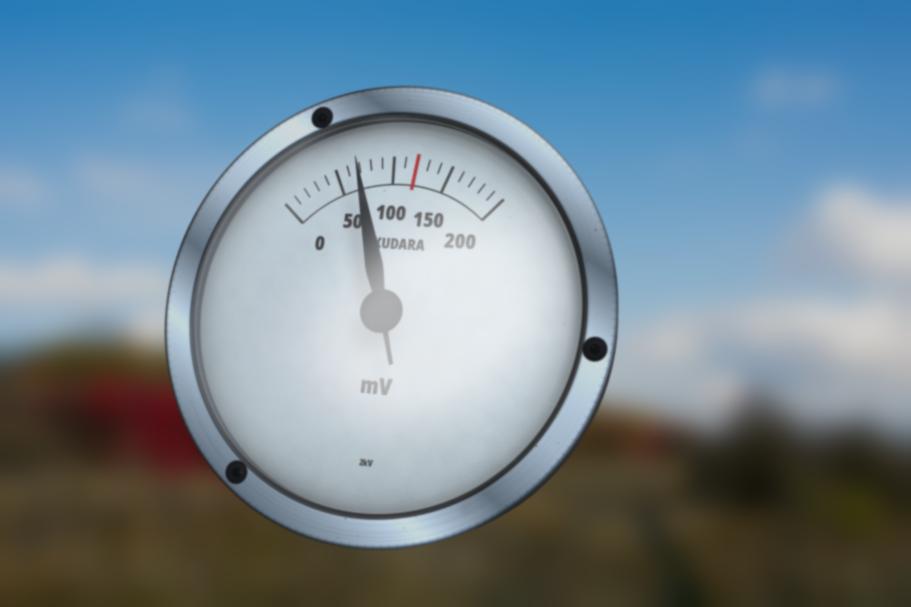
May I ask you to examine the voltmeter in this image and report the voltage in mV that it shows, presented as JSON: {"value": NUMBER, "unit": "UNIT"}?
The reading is {"value": 70, "unit": "mV"}
